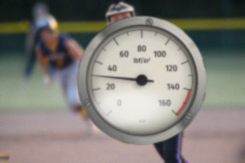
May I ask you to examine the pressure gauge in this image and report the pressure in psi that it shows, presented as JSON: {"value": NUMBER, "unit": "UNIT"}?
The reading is {"value": 30, "unit": "psi"}
